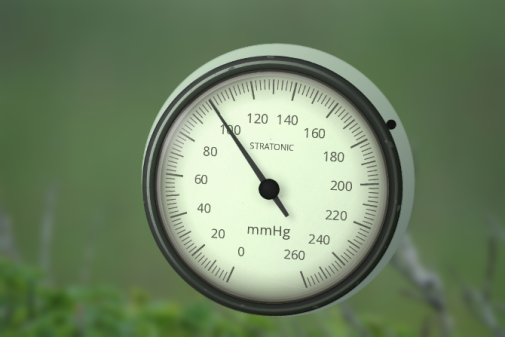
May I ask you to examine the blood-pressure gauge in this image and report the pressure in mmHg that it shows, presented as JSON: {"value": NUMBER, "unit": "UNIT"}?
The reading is {"value": 100, "unit": "mmHg"}
